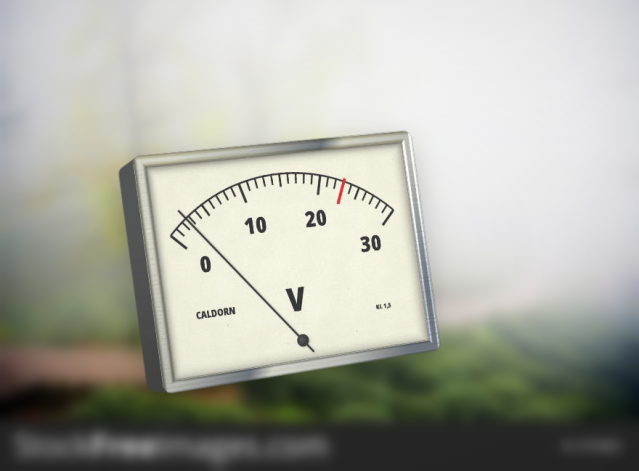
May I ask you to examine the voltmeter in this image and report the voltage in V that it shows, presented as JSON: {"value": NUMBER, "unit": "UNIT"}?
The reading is {"value": 2.5, "unit": "V"}
